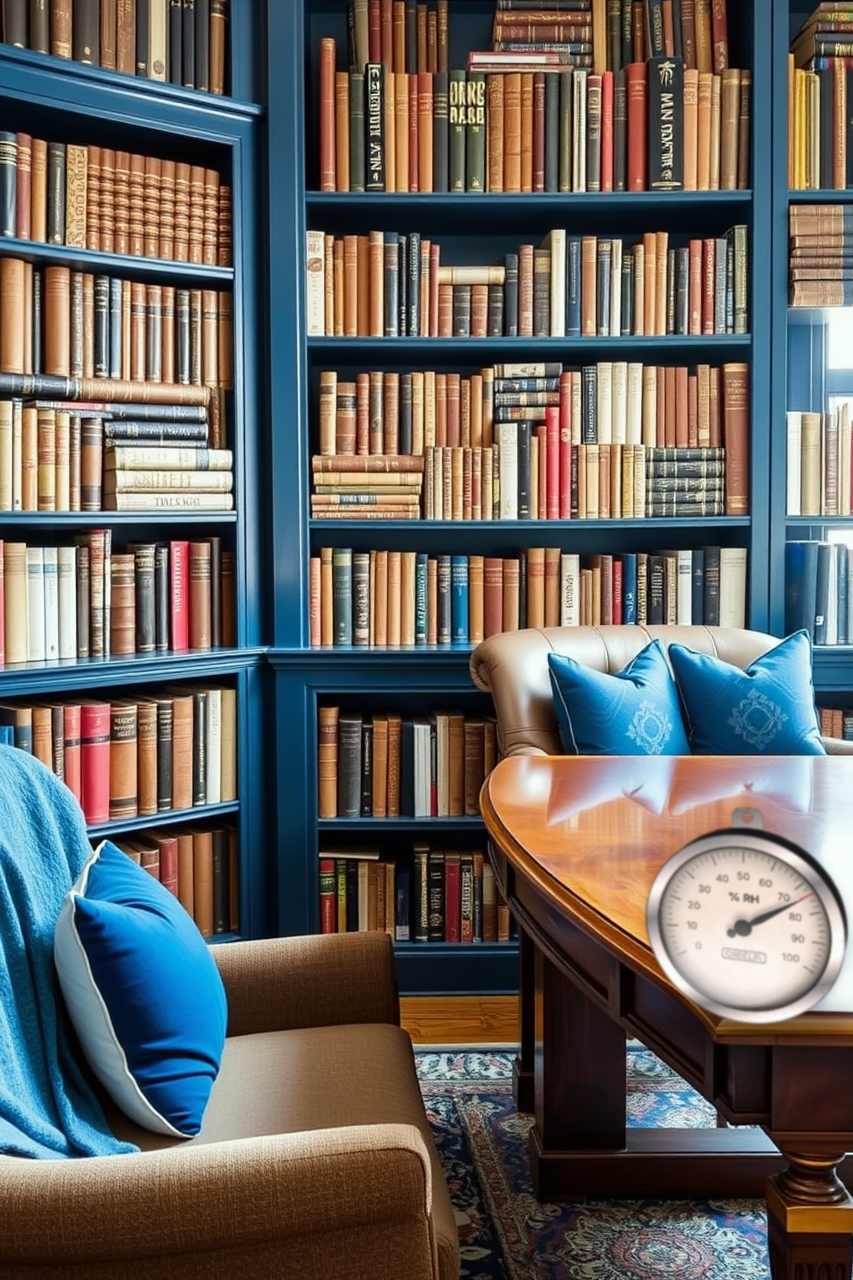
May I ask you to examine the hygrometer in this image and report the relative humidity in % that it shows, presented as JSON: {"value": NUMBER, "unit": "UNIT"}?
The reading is {"value": 74, "unit": "%"}
